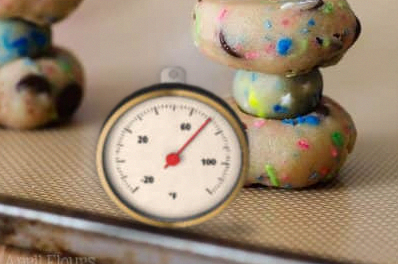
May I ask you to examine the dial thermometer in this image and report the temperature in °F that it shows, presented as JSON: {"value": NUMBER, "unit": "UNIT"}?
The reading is {"value": 70, "unit": "°F"}
